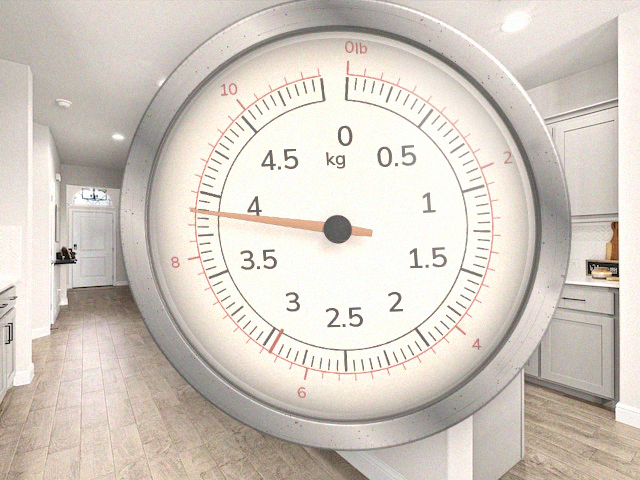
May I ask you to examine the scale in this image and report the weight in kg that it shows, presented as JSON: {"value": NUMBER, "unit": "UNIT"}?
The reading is {"value": 3.9, "unit": "kg"}
